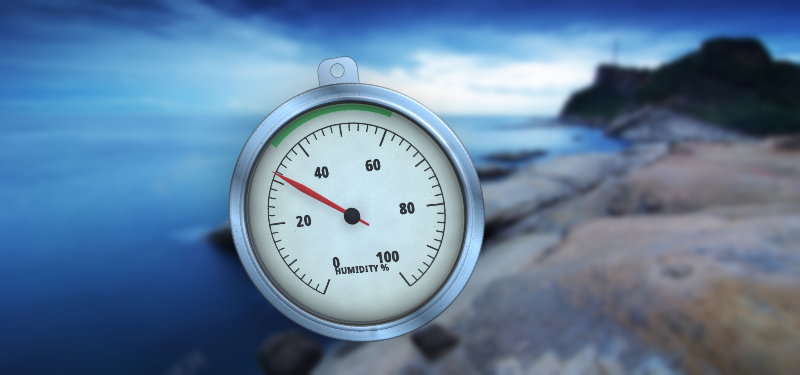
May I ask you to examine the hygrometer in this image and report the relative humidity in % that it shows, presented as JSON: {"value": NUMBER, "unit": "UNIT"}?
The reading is {"value": 32, "unit": "%"}
